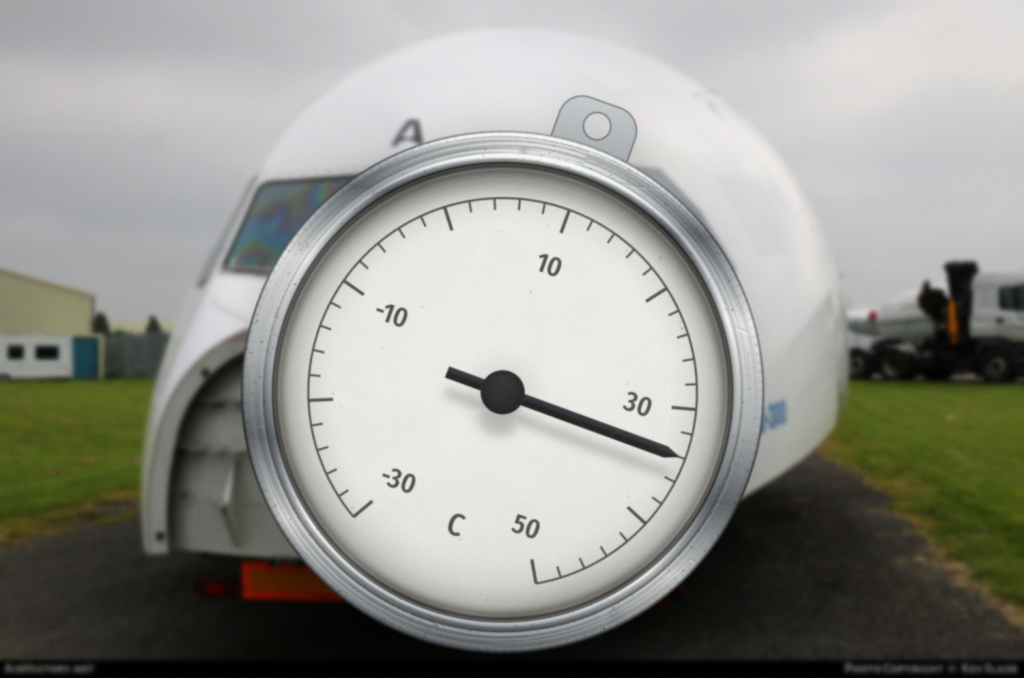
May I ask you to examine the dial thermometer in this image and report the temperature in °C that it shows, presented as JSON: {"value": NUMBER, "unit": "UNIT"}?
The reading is {"value": 34, "unit": "°C"}
